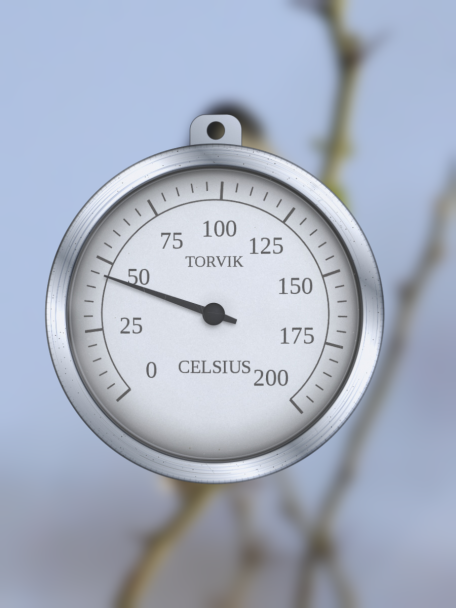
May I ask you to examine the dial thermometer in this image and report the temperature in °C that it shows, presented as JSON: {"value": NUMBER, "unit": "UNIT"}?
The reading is {"value": 45, "unit": "°C"}
